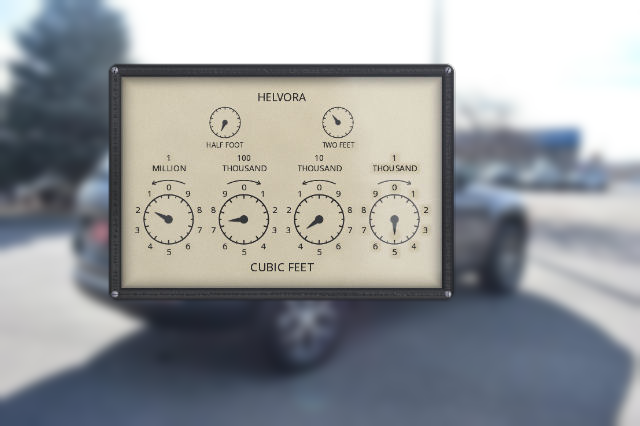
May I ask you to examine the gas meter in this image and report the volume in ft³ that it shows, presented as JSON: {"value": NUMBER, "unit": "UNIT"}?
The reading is {"value": 173500, "unit": "ft³"}
